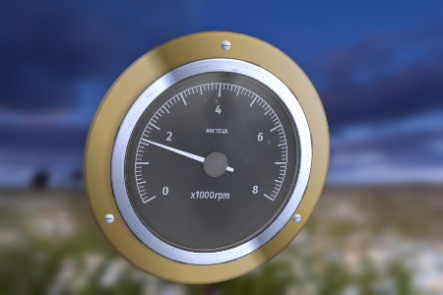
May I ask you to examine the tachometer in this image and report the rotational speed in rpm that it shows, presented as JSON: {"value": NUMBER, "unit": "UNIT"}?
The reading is {"value": 1600, "unit": "rpm"}
